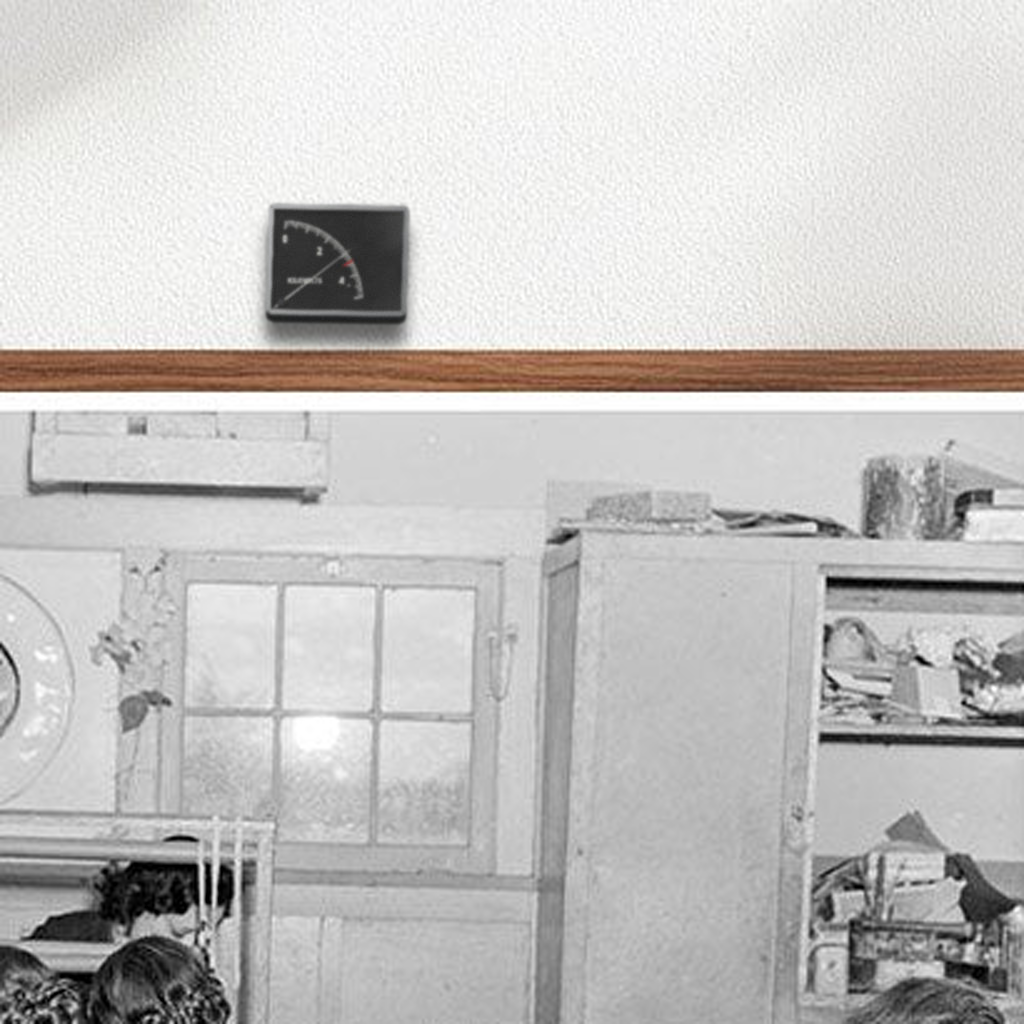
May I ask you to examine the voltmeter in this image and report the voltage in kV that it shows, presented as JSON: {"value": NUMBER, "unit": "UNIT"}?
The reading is {"value": 3, "unit": "kV"}
